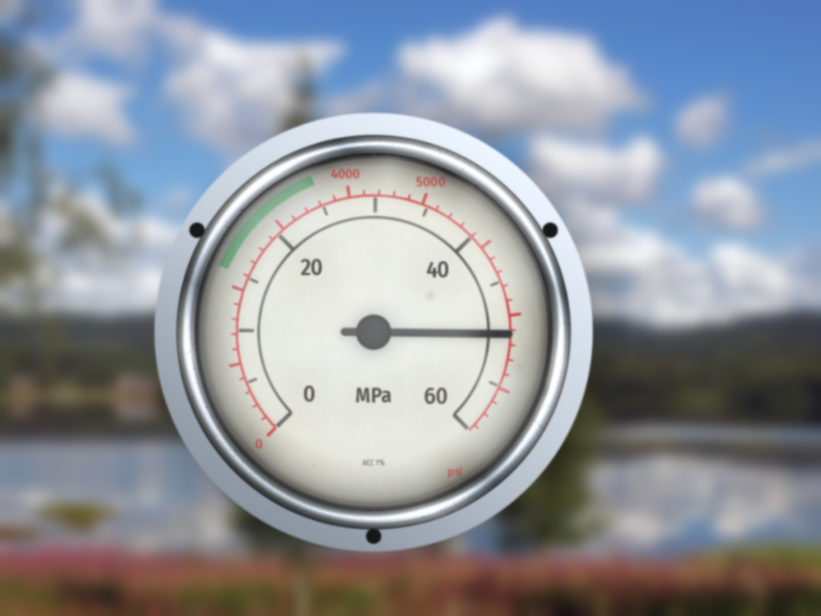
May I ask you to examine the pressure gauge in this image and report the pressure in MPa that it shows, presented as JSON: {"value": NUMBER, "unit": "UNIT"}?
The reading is {"value": 50, "unit": "MPa"}
